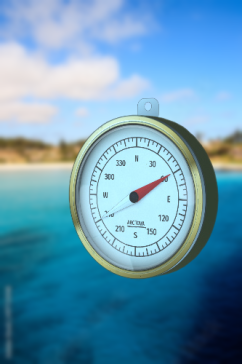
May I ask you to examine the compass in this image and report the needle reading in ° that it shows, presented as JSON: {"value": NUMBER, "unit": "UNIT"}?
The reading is {"value": 60, "unit": "°"}
